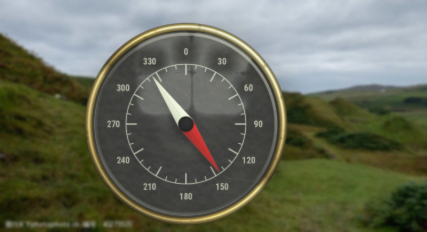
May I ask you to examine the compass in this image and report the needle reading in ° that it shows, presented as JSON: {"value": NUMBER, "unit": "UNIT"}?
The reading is {"value": 145, "unit": "°"}
